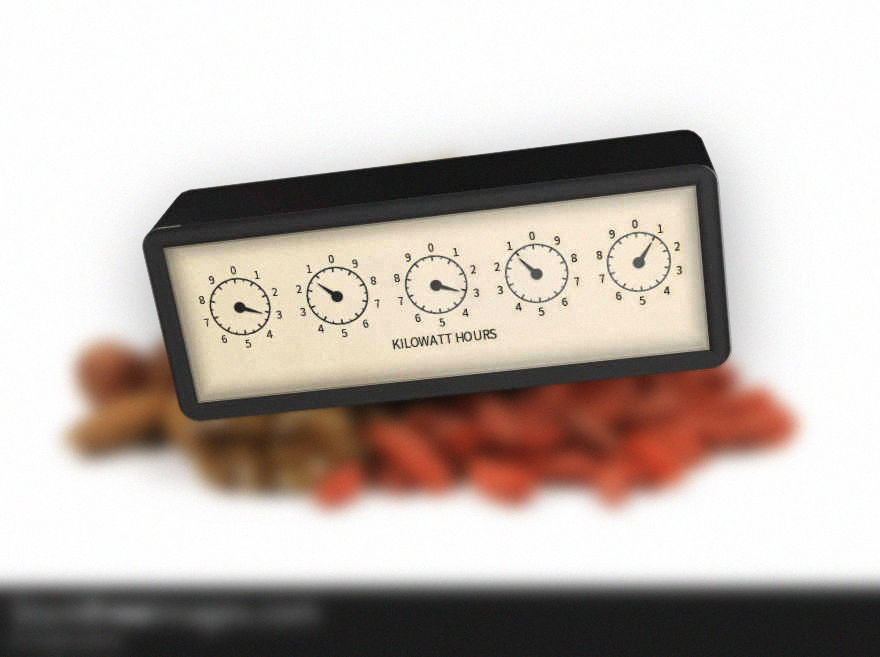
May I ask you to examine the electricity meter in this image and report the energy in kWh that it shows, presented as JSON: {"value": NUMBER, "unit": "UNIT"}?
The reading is {"value": 31311, "unit": "kWh"}
